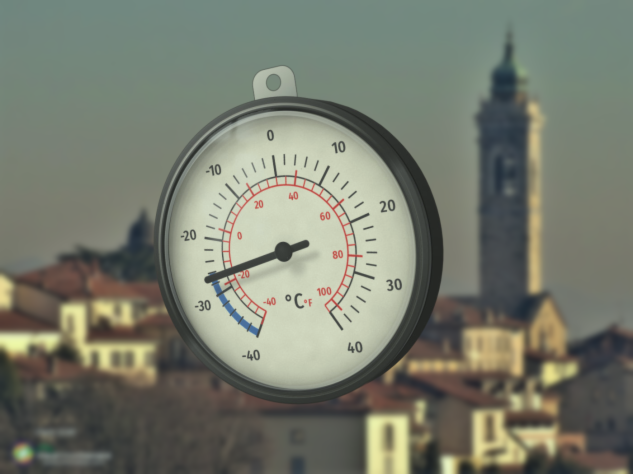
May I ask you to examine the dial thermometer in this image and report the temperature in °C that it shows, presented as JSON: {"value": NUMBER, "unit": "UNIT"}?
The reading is {"value": -27, "unit": "°C"}
